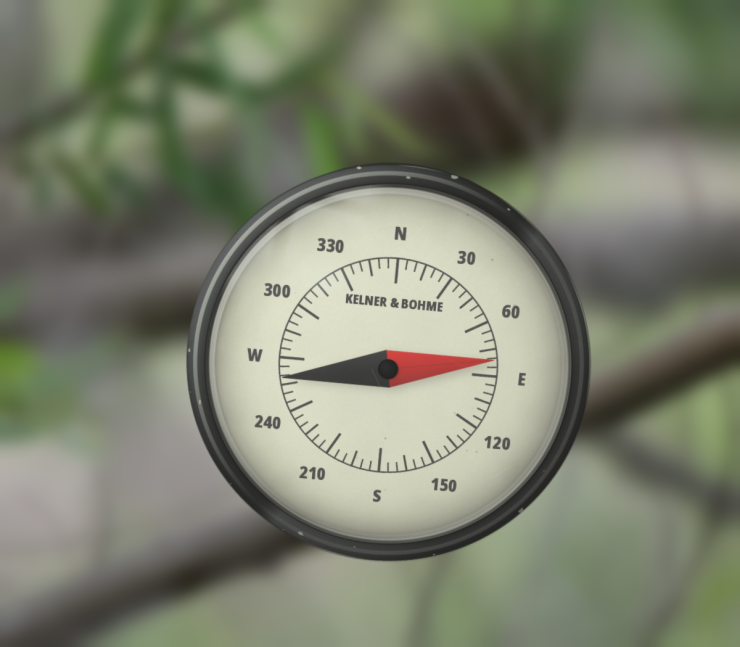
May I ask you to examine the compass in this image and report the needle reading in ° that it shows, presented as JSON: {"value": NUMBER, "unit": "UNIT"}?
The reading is {"value": 80, "unit": "°"}
